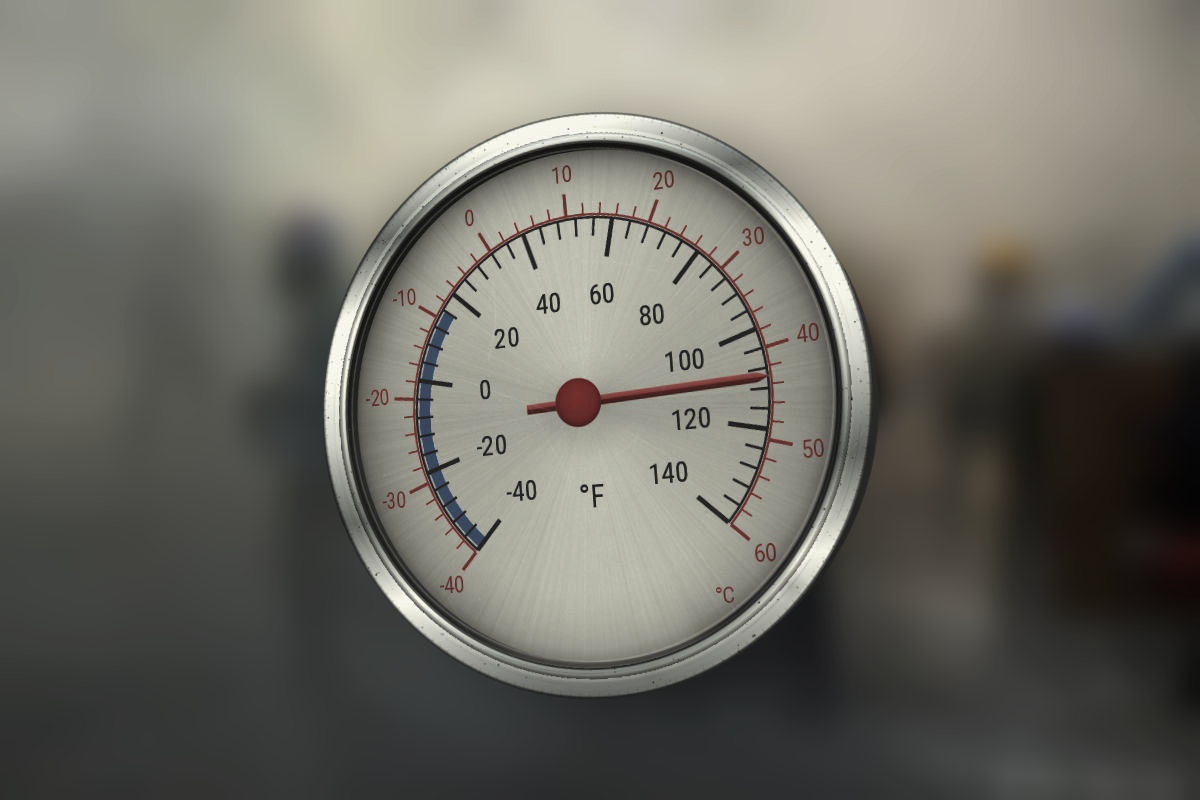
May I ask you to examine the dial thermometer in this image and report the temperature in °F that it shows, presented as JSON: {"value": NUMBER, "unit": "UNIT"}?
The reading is {"value": 110, "unit": "°F"}
